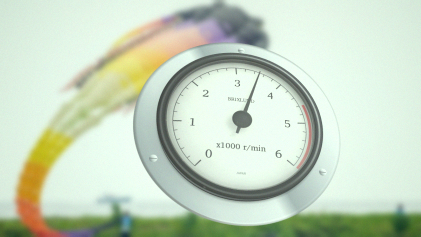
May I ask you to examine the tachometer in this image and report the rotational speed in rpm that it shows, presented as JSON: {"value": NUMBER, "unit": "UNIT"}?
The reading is {"value": 3500, "unit": "rpm"}
